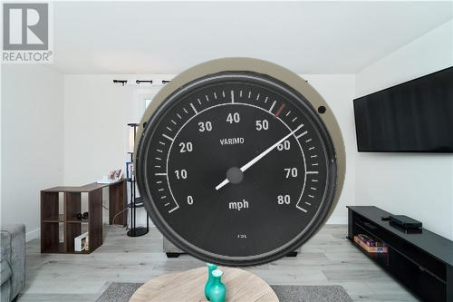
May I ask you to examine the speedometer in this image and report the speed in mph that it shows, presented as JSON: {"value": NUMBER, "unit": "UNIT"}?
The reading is {"value": 58, "unit": "mph"}
